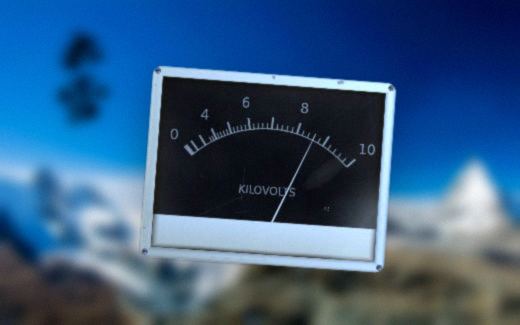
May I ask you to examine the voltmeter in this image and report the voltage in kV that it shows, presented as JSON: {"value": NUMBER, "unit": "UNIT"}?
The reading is {"value": 8.6, "unit": "kV"}
